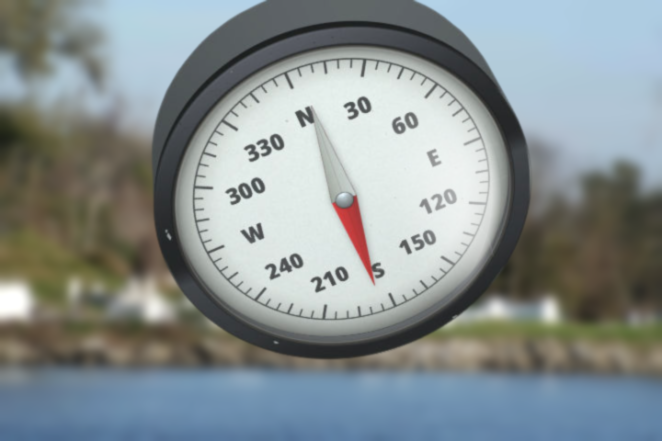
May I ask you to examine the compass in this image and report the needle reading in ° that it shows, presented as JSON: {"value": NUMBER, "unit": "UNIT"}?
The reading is {"value": 185, "unit": "°"}
